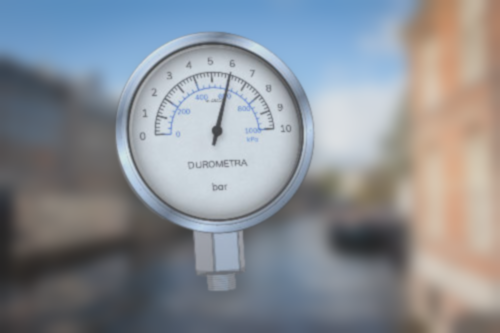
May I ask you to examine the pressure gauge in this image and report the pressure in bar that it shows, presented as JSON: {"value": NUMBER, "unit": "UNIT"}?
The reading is {"value": 6, "unit": "bar"}
